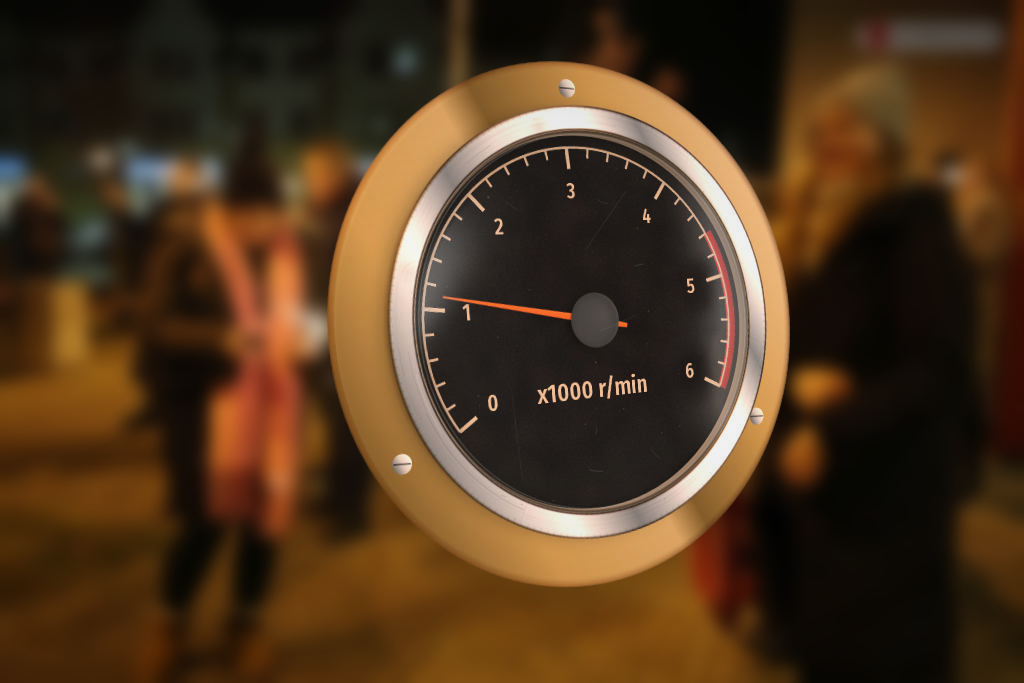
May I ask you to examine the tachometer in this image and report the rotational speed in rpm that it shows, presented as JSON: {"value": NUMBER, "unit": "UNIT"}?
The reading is {"value": 1100, "unit": "rpm"}
